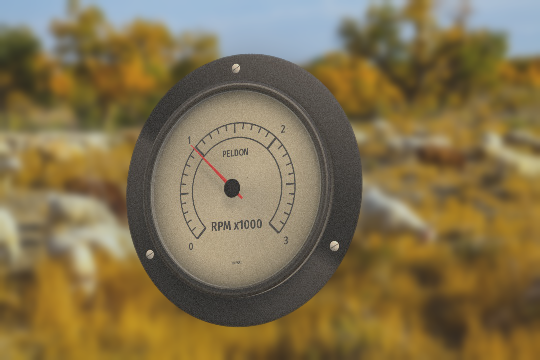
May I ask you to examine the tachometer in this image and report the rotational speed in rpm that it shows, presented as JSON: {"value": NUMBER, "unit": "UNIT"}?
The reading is {"value": 1000, "unit": "rpm"}
